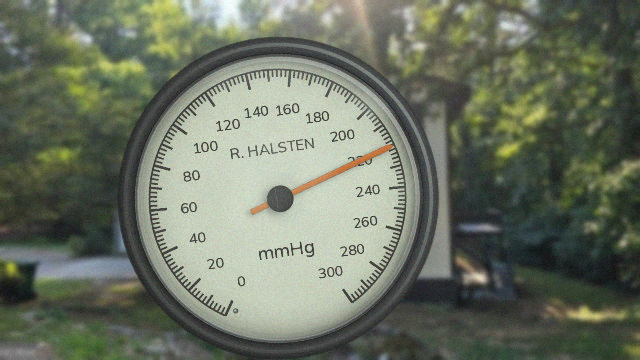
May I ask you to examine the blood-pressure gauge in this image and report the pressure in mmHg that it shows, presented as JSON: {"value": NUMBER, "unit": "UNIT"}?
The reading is {"value": 220, "unit": "mmHg"}
